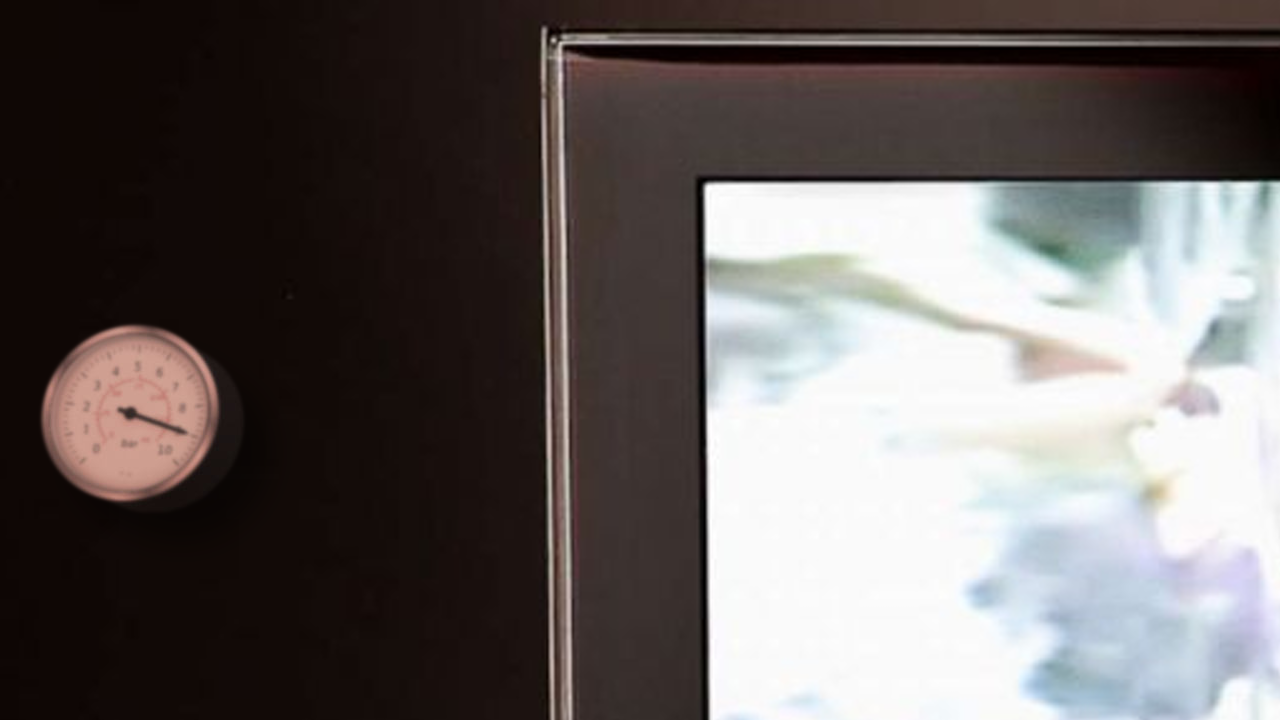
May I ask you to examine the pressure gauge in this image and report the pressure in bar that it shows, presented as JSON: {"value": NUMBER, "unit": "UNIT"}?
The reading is {"value": 9, "unit": "bar"}
